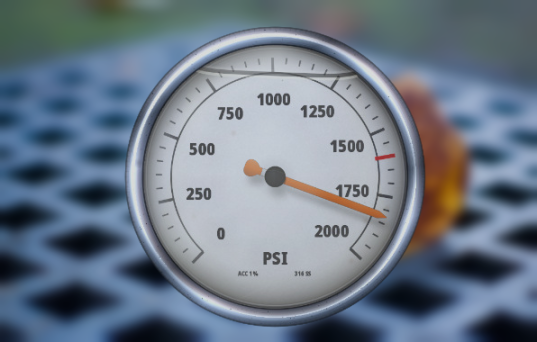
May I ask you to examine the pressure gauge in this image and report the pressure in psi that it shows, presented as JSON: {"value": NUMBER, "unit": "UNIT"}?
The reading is {"value": 1825, "unit": "psi"}
